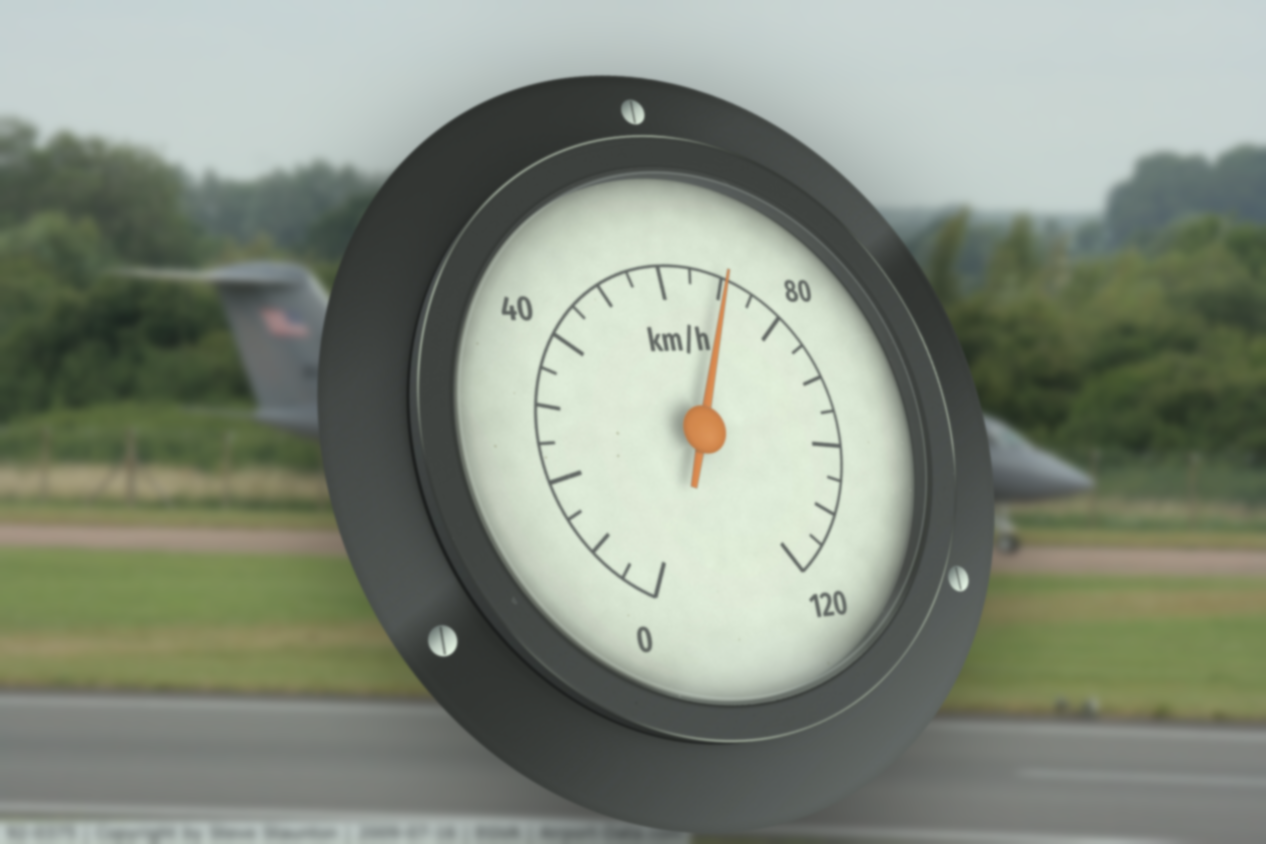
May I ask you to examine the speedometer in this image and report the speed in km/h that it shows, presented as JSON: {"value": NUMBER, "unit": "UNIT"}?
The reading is {"value": 70, "unit": "km/h"}
